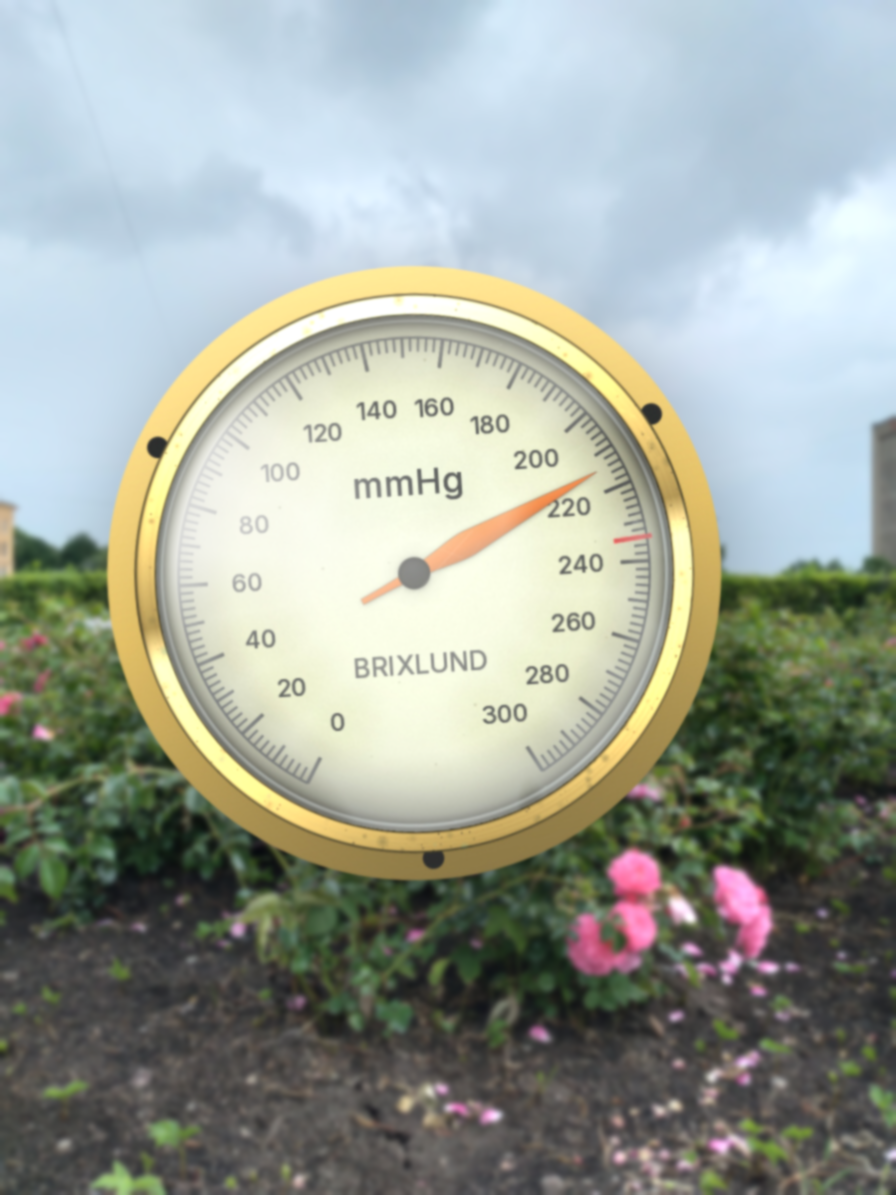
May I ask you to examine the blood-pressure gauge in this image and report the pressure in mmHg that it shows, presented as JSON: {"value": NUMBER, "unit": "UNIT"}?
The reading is {"value": 214, "unit": "mmHg"}
